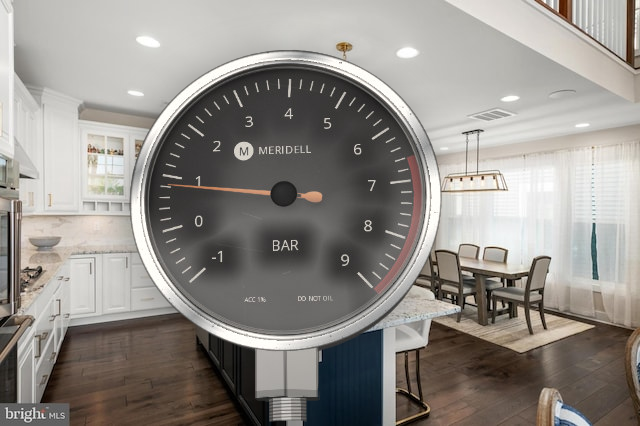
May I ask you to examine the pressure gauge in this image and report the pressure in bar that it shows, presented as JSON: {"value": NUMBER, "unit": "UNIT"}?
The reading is {"value": 0.8, "unit": "bar"}
